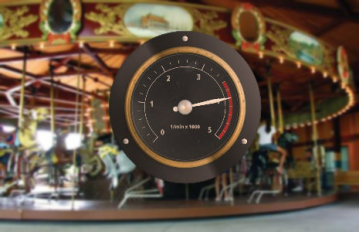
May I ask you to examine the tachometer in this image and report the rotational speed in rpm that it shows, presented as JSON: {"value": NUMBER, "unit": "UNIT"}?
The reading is {"value": 4000, "unit": "rpm"}
